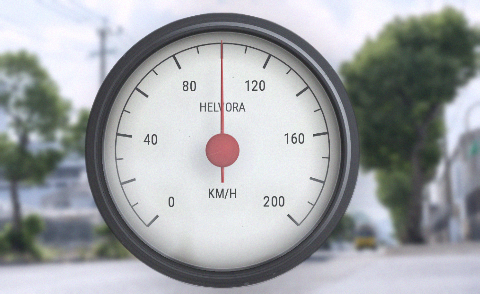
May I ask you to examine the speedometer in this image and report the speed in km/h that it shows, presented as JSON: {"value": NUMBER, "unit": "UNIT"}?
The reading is {"value": 100, "unit": "km/h"}
